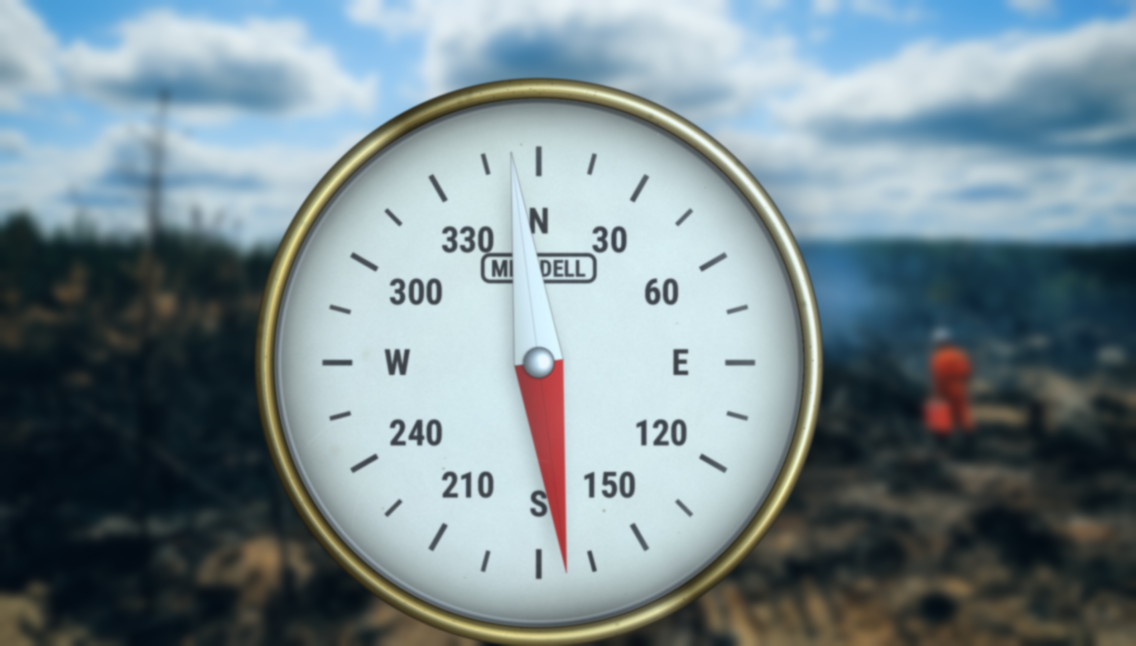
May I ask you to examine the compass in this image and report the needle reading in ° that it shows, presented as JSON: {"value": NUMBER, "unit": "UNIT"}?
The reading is {"value": 172.5, "unit": "°"}
